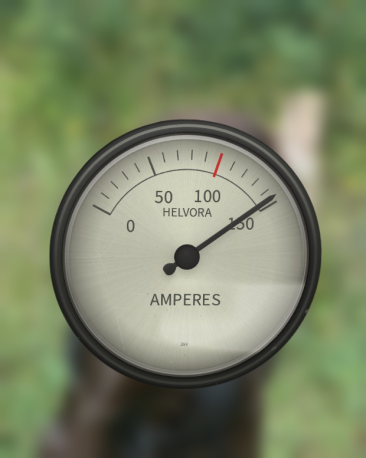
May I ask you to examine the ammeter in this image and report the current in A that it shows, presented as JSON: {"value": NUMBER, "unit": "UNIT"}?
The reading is {"value": 145, "unit": "A"}
